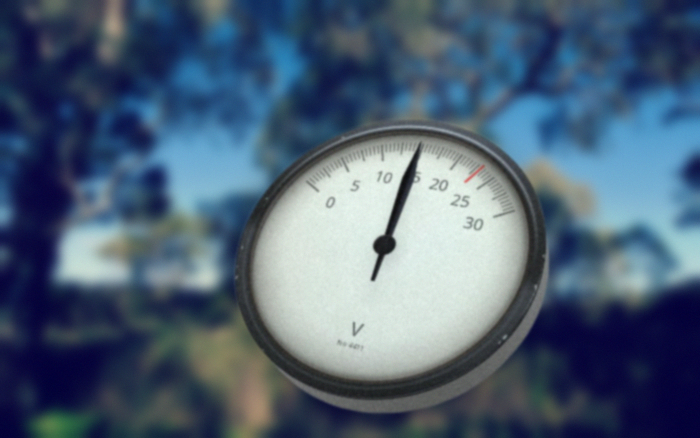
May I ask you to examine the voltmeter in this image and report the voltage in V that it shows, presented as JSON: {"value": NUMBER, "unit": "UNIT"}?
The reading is {"value": 15, "unit": "V"}
